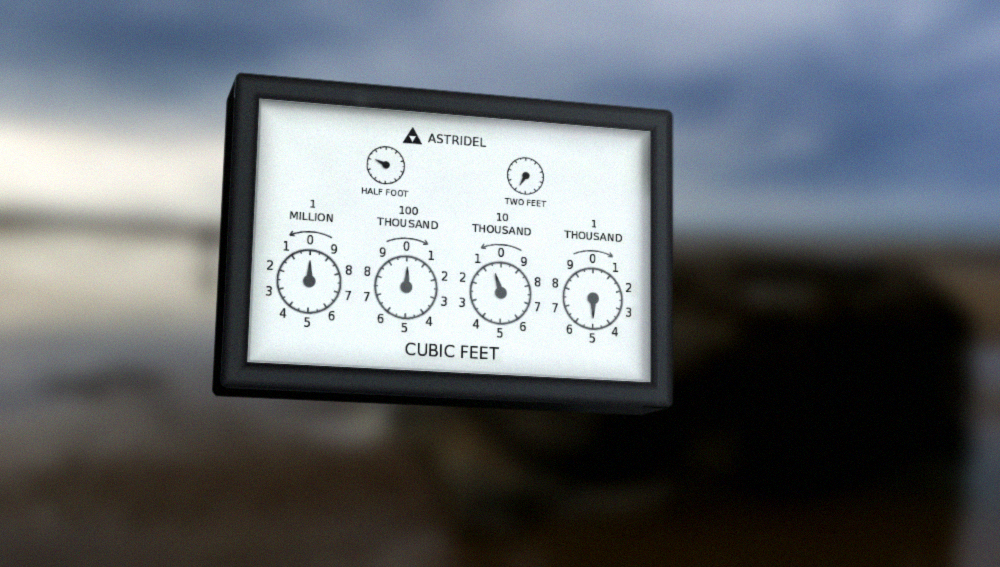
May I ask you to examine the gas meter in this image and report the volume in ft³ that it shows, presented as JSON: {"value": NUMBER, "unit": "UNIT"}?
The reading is {"value": 500, "unit": "ft³"}
